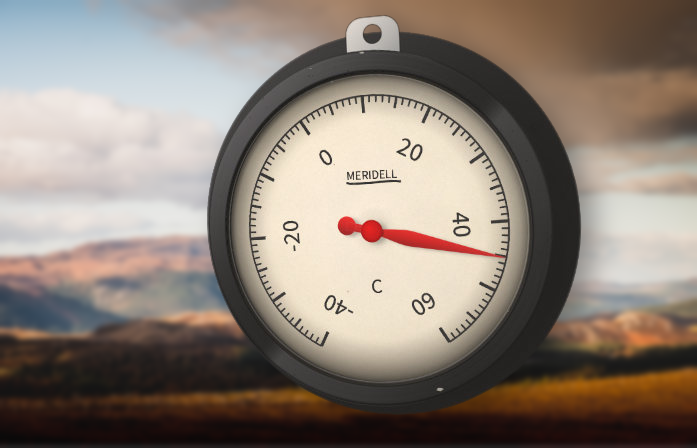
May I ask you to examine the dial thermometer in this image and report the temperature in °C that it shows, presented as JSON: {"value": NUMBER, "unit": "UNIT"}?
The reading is {"value": 45, "unit": "°C"}
